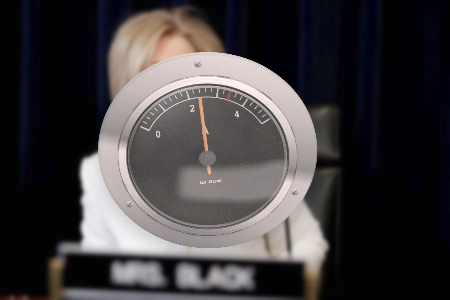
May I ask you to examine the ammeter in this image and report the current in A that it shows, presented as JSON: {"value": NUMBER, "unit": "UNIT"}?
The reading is {"value": 2.4, "unit": "A"}
